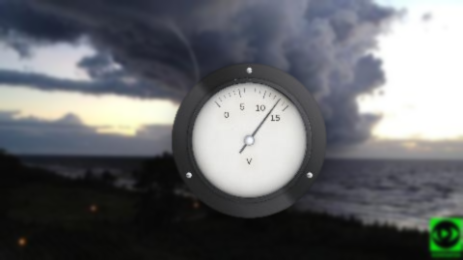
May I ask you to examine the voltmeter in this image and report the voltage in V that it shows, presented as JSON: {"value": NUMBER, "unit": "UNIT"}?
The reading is {"value": 13, "unit": "V"}
